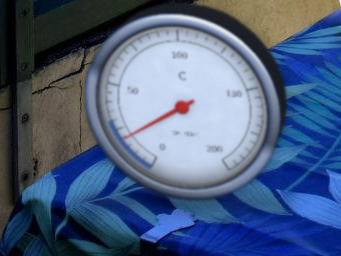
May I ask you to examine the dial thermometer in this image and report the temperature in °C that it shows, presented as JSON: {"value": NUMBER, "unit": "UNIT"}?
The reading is {"value": 20, "unit": "°C"}
